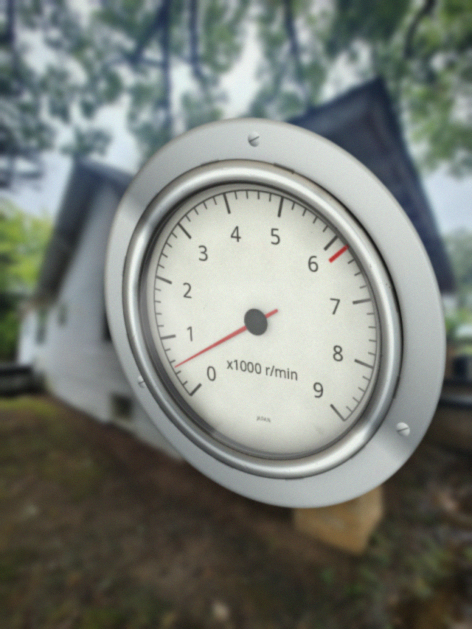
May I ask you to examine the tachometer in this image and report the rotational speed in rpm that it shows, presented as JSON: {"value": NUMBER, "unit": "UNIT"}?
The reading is {"value": 500, "unit": "rpm"}
